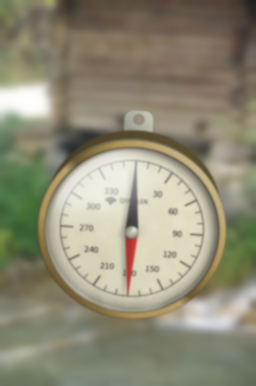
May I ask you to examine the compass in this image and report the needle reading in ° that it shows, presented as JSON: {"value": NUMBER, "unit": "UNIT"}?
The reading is {"value": 180, "unit": "°"}
